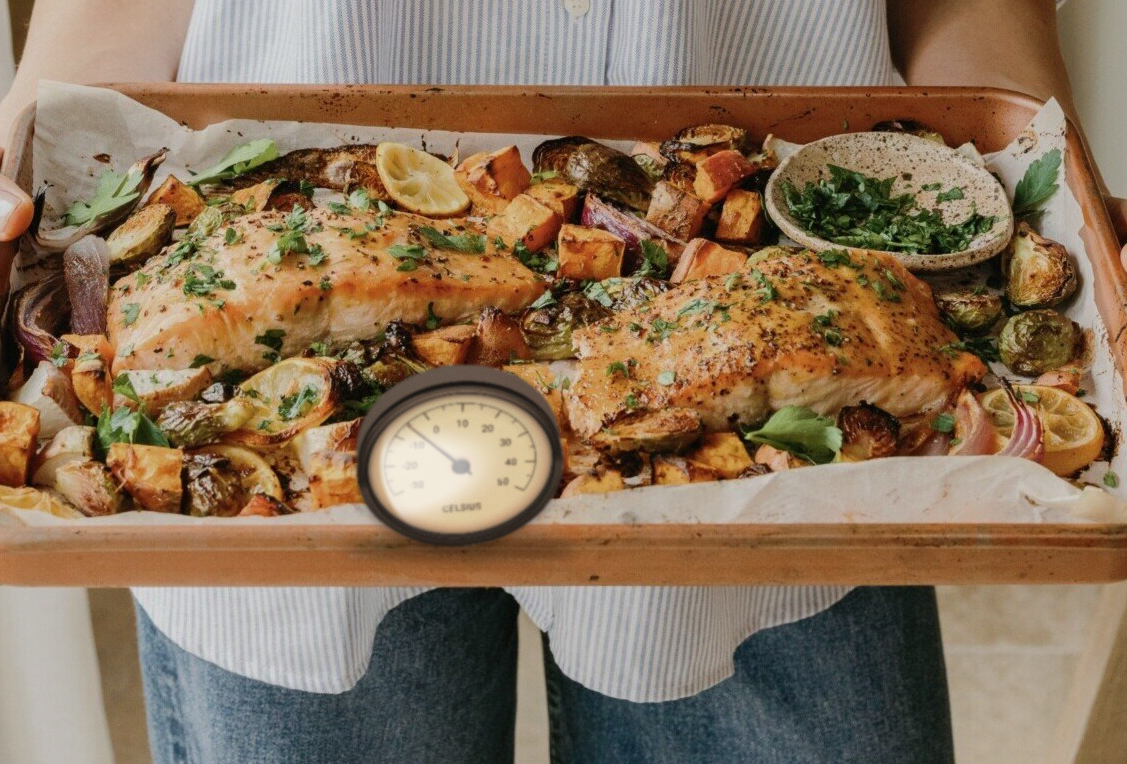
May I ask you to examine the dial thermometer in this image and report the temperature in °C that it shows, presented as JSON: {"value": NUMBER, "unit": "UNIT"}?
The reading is {"value": -5, "unit": "°C"}
